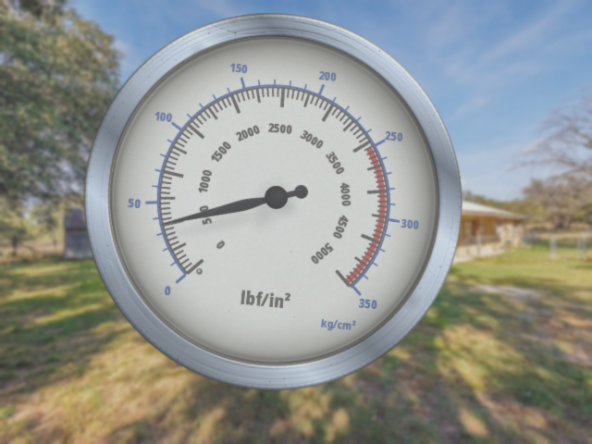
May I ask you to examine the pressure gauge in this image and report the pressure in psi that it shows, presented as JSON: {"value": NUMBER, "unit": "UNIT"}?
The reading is {"value": 500, "unit": "psi"}
